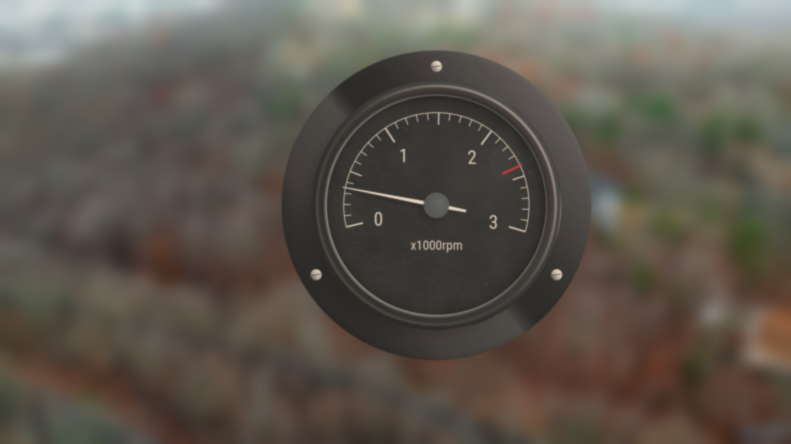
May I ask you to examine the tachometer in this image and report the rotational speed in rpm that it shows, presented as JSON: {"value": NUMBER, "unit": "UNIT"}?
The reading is {"value": 350, "unit": "rpm"}
